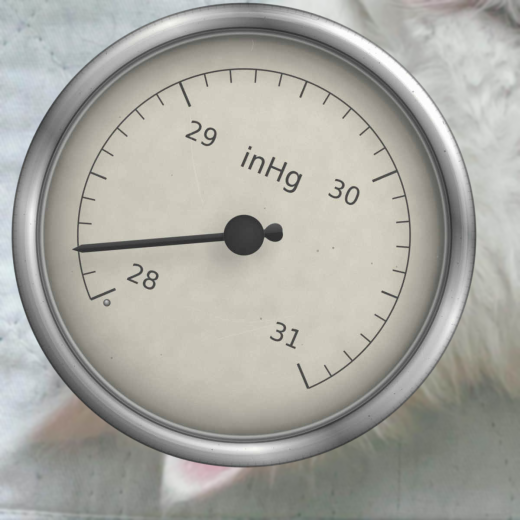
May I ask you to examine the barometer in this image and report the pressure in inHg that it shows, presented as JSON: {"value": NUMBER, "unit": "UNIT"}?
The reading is {"value": 28.2, "unit": "inHg"}
